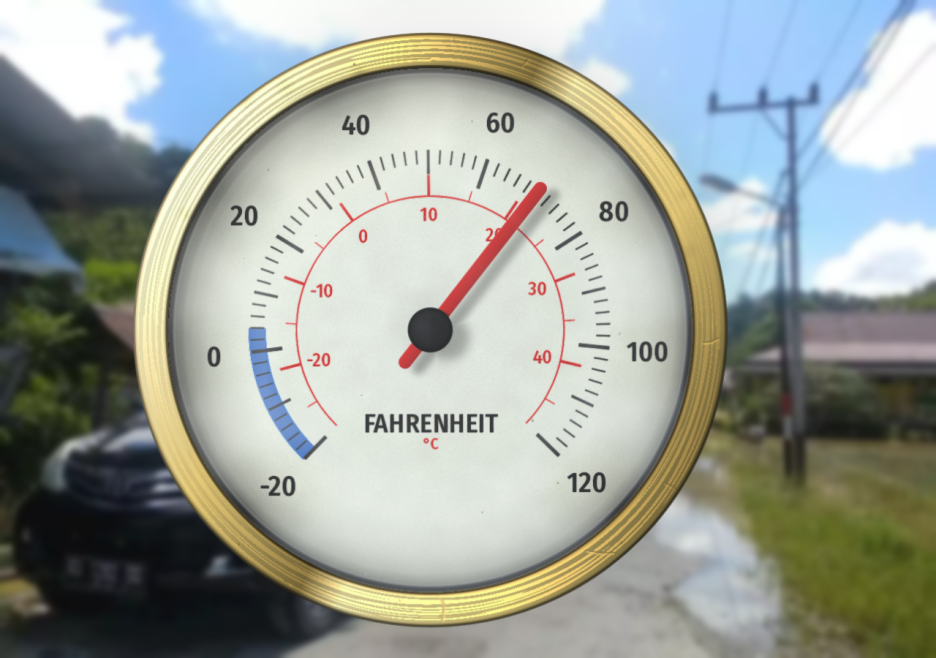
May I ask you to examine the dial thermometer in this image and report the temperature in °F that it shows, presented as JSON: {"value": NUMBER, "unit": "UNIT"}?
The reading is {"value": 70, "unit": "°F"}
